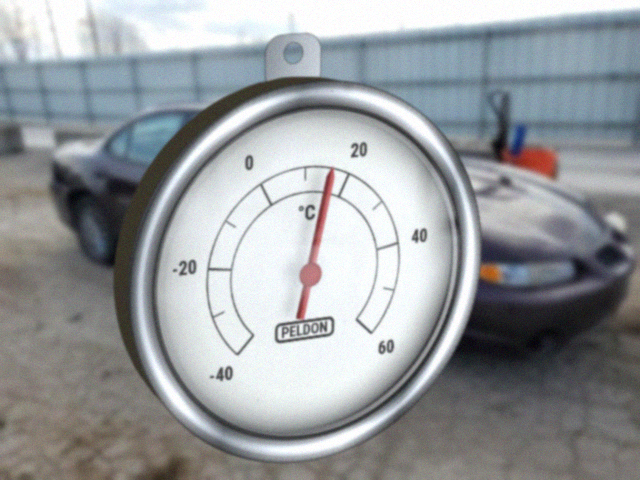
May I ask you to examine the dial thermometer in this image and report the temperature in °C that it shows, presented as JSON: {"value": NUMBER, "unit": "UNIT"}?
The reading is {"value": 15, "unit": "°C"}
